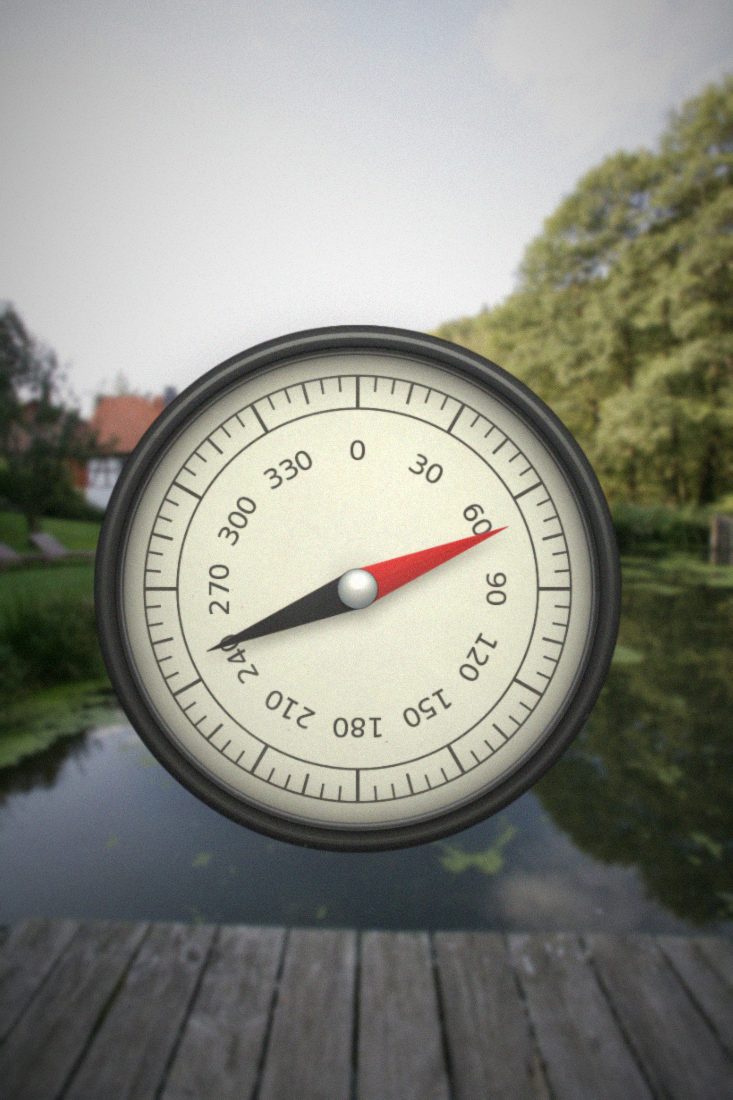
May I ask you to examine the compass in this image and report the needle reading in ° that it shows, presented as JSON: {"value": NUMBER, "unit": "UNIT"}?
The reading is {"value": 67.5, "unit": "°"}
